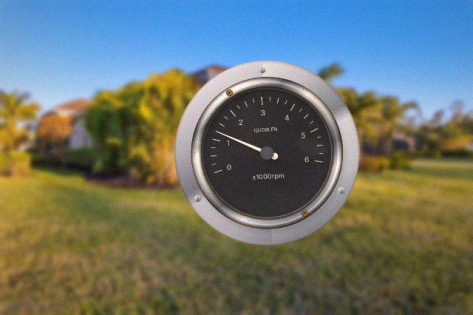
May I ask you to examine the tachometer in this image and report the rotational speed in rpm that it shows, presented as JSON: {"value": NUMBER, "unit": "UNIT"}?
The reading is {"value": 1250, "unit": "rpm"}
